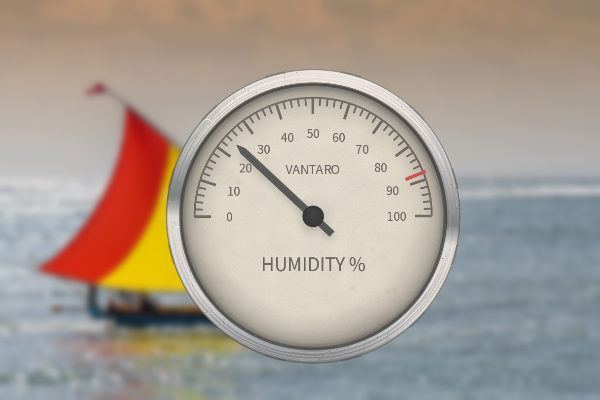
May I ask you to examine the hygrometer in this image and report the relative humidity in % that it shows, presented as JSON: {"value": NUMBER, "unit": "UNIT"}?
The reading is {"value": 24, "unit": "%"}
